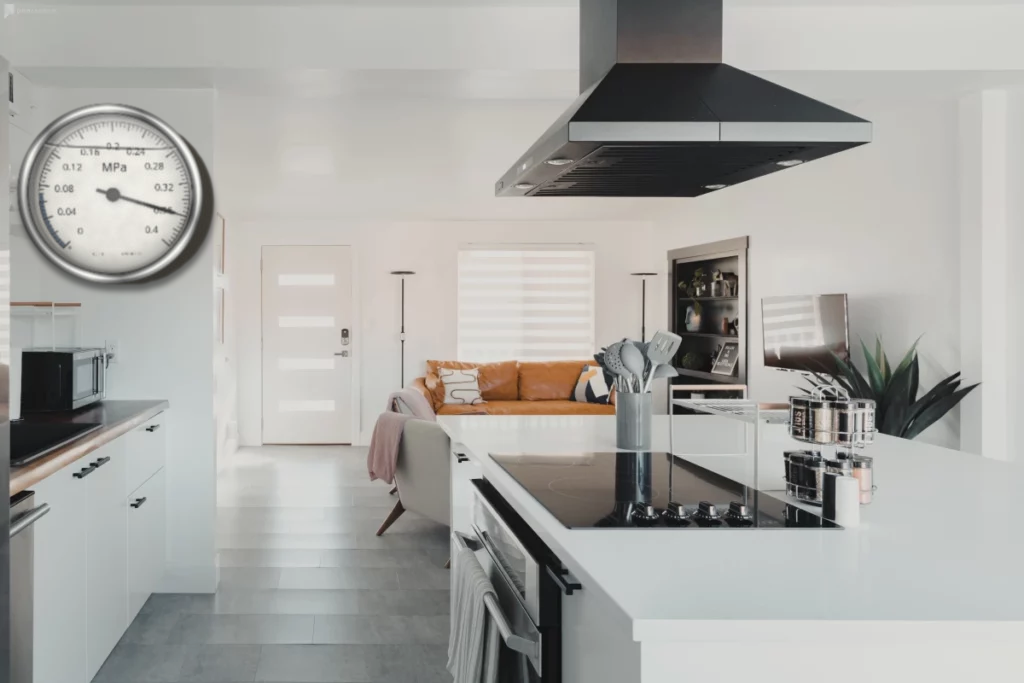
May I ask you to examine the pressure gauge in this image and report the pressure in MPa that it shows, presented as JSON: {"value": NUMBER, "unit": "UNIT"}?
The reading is {"value": 0.36, "unit": "MPa"}
